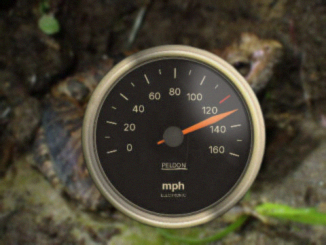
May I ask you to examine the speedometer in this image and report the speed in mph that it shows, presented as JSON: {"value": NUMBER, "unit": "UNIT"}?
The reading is {"value": 130, "unit": "mph"}
